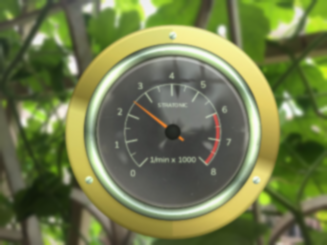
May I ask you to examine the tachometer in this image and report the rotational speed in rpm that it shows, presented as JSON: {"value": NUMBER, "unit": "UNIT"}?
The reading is {"value": 2500, "unit": "rpm"}
